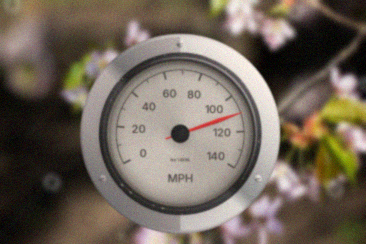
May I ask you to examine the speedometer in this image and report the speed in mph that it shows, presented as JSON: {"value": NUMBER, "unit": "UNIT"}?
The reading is {"value": 110, "unit": "mph"}
